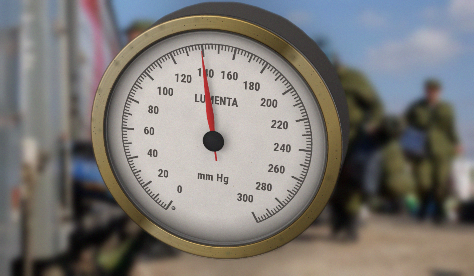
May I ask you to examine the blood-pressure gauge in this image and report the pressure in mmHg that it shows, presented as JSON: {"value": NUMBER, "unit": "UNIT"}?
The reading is {"value": 140, "unit": "mmHg"}
